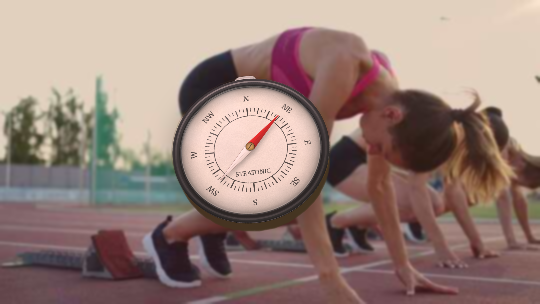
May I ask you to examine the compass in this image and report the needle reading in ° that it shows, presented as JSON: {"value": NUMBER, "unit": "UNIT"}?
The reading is {"value": 45, "unit": "°"}
